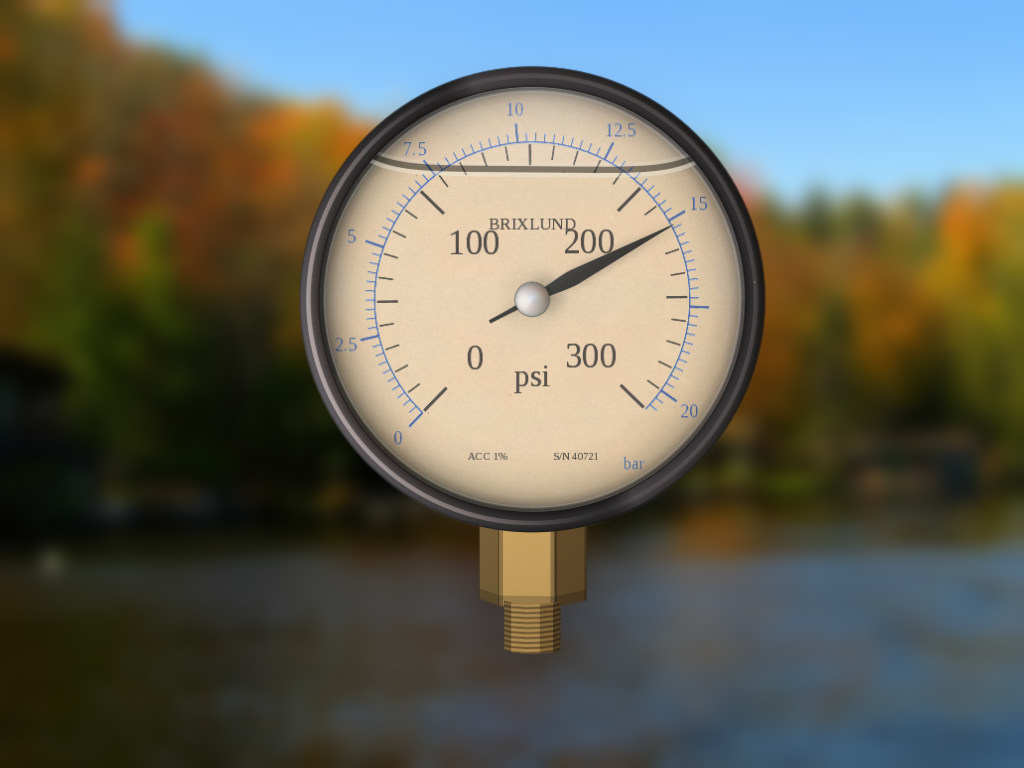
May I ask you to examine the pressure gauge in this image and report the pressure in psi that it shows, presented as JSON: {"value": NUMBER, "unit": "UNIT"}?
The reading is {"value": 220, "unit": "psi"}
